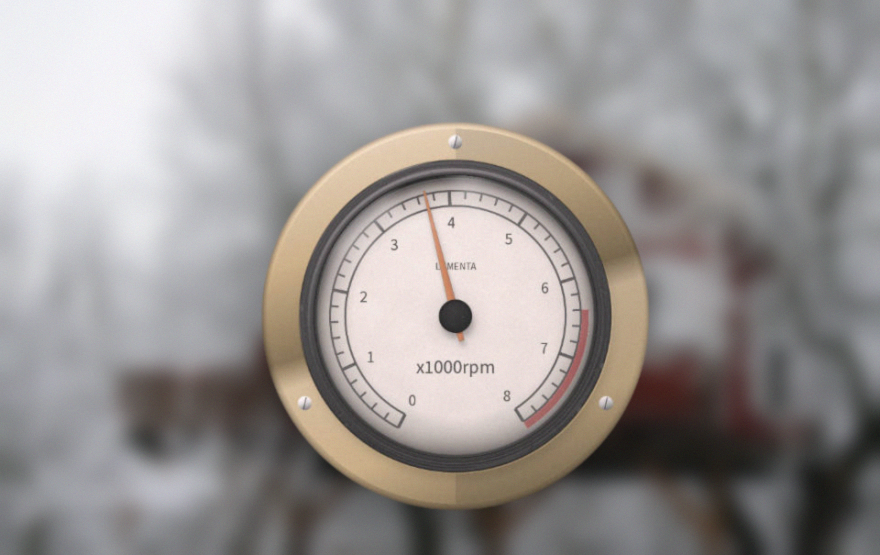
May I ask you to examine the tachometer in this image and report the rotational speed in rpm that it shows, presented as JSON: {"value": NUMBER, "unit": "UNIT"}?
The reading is {"value": 3700, "unit": "rpm"}
